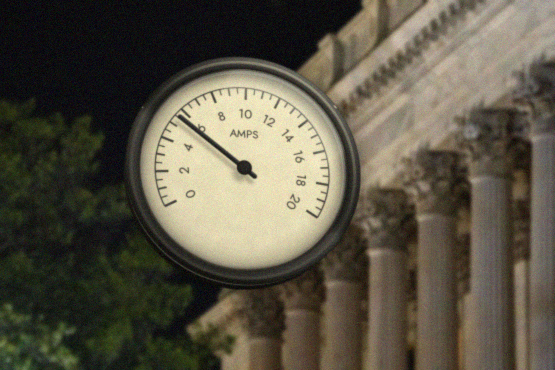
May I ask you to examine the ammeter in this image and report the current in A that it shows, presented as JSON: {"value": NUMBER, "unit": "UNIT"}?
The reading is {"value": 5.5, "unit": "A"}
